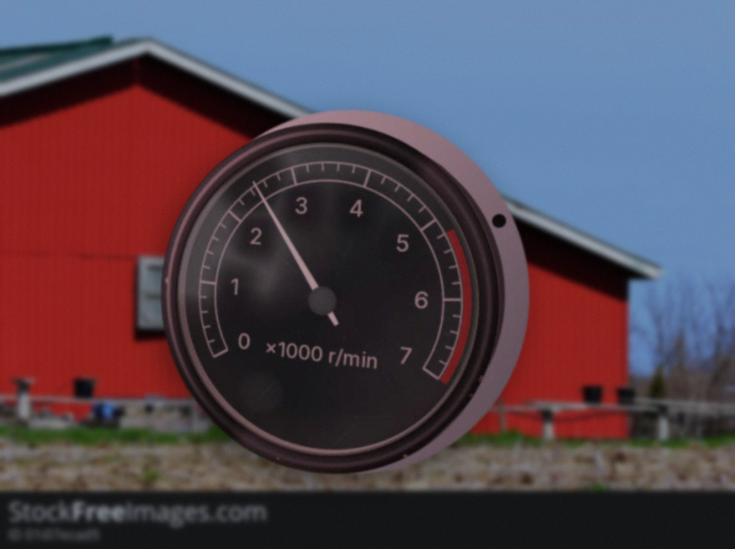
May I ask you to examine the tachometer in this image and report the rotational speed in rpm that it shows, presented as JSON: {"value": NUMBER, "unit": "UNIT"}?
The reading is {"value": 2500, "unit": "rpm"}
